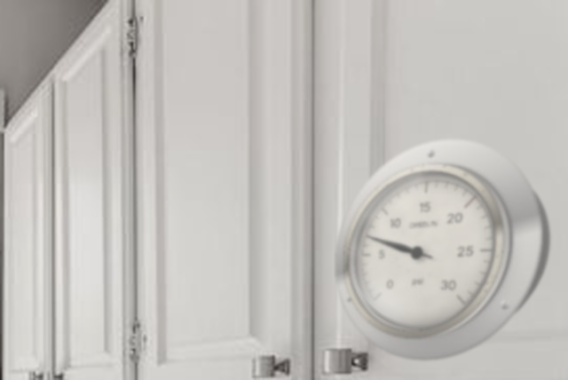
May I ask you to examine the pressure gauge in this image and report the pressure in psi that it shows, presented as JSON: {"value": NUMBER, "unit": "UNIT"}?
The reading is {"value": 7, "unit": "psi"}
